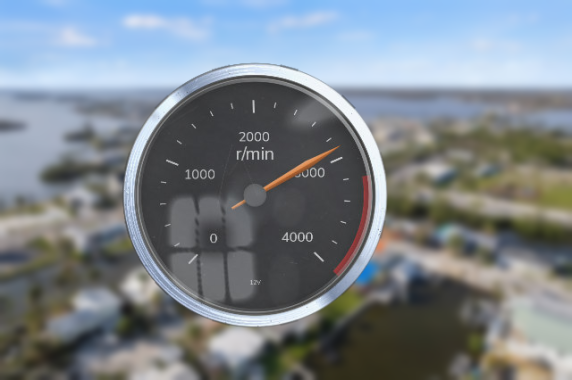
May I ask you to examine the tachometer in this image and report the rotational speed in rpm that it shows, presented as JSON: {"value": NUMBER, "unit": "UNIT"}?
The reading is {"value": 2900, "unit": "rpm"}
